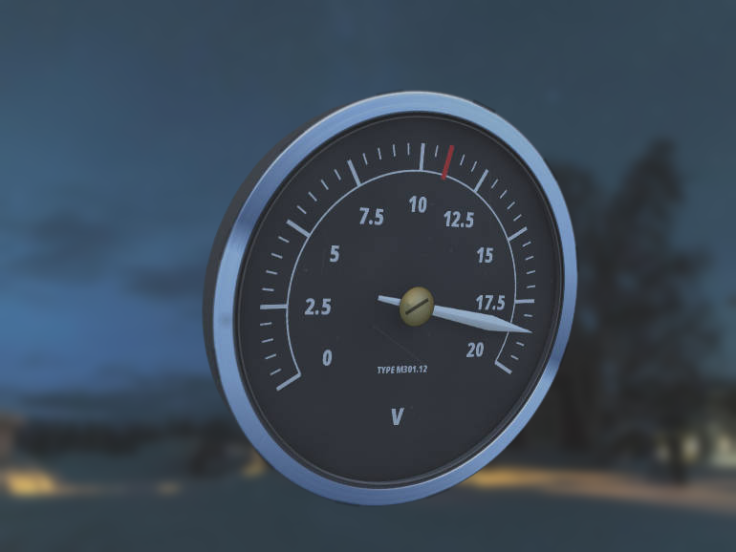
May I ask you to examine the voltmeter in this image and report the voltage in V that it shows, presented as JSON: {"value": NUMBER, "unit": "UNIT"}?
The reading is {"value": 18.5, "unit": "V"}
